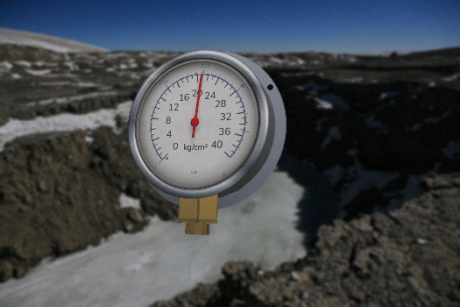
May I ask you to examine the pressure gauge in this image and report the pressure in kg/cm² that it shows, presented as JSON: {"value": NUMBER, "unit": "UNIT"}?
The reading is {"value": 21, "unit": "kg/cm²"}
